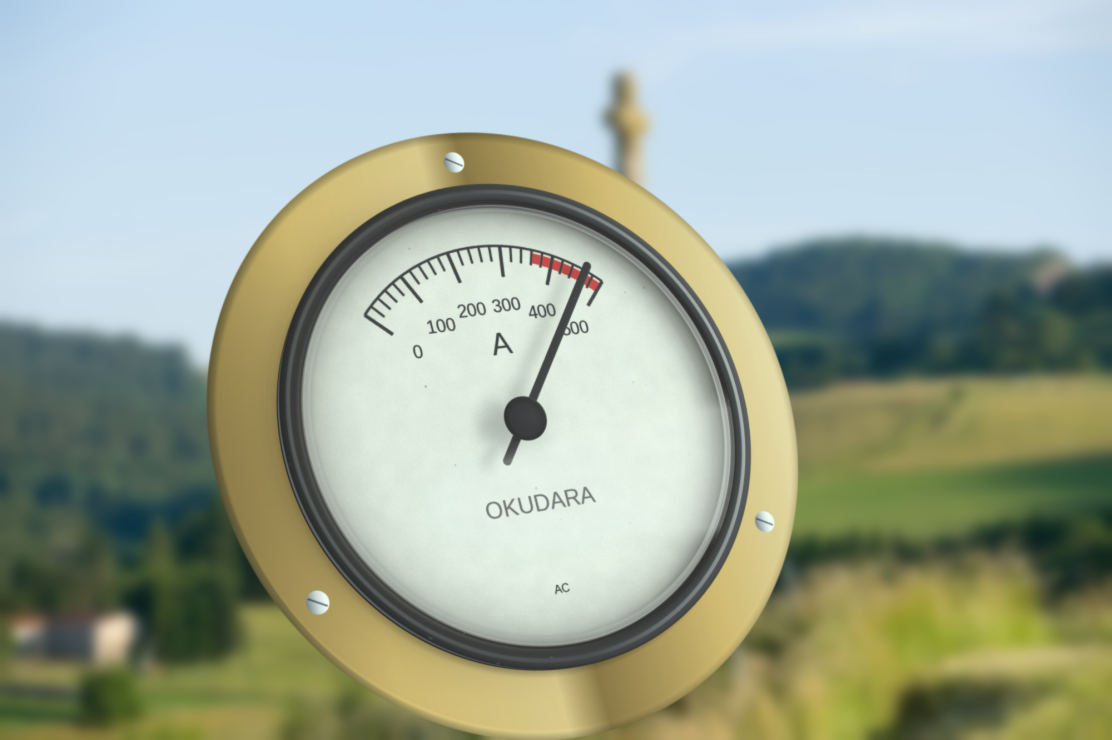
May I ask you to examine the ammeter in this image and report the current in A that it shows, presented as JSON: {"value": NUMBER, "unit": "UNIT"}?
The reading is {"value": 460, "unit": "A"}
